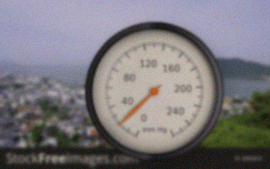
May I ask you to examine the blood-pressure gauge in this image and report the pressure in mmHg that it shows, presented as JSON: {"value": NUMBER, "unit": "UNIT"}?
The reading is {"value": 20, "unit": "mmHg"}
